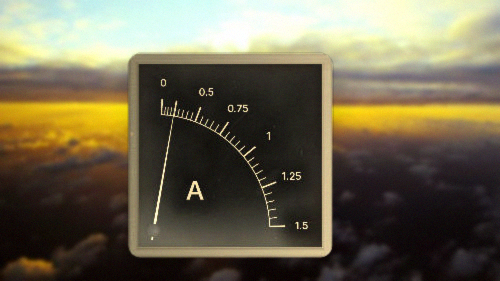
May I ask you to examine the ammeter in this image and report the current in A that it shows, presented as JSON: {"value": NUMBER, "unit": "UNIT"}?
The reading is {"value": 0.25, "unit": "A"}
